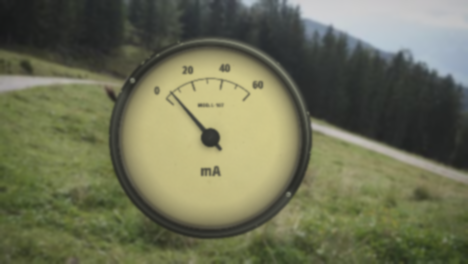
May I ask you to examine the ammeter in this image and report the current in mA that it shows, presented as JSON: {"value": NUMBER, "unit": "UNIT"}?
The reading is {"value": 5, "unit": "mA"}
